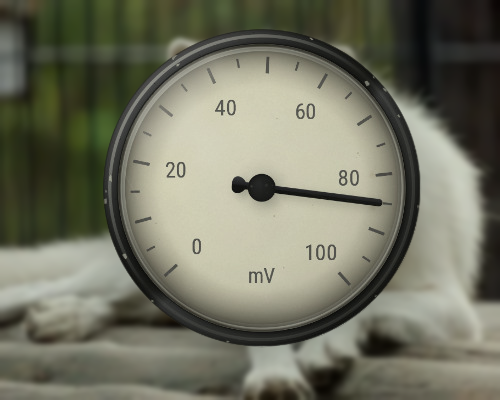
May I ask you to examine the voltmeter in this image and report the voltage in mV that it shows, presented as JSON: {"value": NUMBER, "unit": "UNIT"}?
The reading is {"value": 85, "unit": "mV"}
